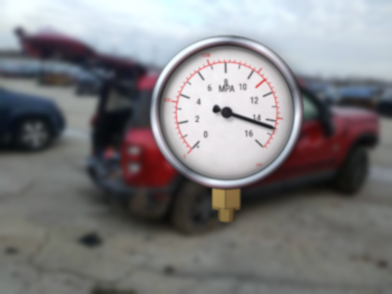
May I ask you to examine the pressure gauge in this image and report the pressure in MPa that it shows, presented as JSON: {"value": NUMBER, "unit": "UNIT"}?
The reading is {"value": 14.5, "unit": "MPa"}
